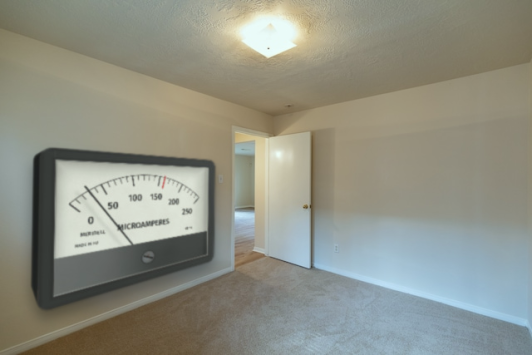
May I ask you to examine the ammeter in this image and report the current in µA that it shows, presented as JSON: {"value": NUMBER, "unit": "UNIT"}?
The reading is {"value": 30, "unit": "µA"}
